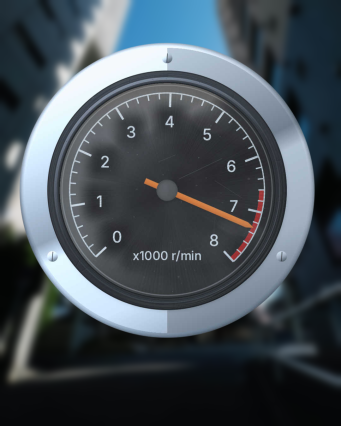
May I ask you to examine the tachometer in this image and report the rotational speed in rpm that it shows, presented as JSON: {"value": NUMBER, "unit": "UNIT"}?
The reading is {"value": 7300, "unit": "rpm"}
